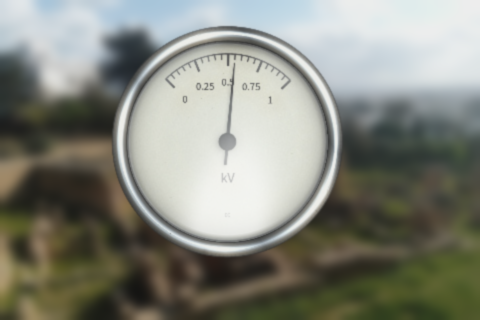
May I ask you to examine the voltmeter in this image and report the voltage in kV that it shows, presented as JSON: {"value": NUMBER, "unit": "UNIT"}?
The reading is {"value": 0.55, "unit": "kV"}
